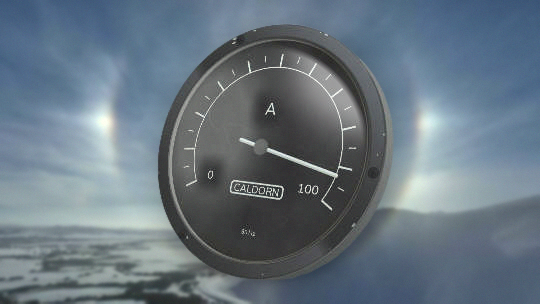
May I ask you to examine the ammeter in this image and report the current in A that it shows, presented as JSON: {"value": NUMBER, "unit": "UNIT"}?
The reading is {"value": 92.5, "unit": "A"}
